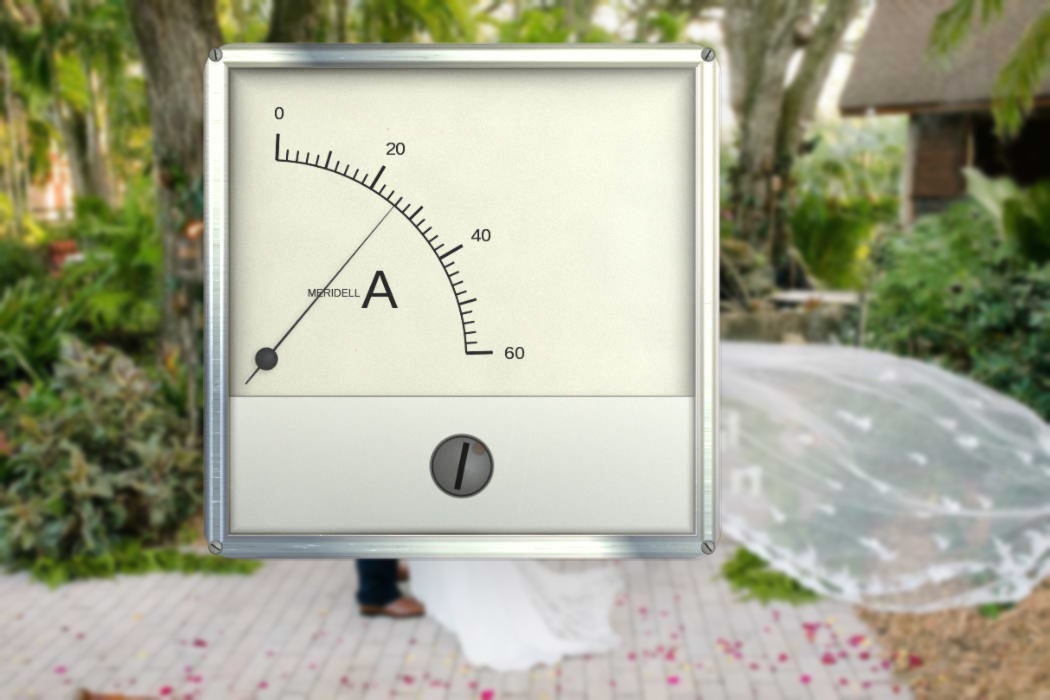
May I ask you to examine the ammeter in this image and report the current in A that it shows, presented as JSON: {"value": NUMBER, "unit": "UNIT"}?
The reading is {"value": 26, "unit": "A"}
